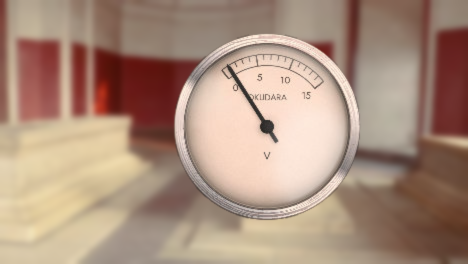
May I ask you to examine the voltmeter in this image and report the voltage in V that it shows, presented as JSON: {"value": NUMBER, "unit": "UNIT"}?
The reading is {"value": 1, "unit": "V"}
